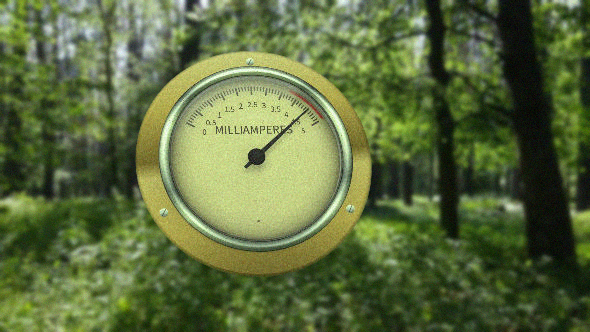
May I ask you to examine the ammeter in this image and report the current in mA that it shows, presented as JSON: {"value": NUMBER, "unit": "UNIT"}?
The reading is {"value": 4.5, "unit": "mA"}
